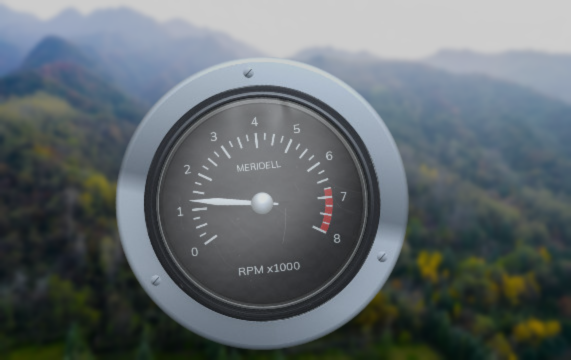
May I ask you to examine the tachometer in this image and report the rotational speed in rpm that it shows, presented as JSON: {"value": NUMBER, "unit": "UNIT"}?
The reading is {"value": 1250, "unit": "rpm"}
